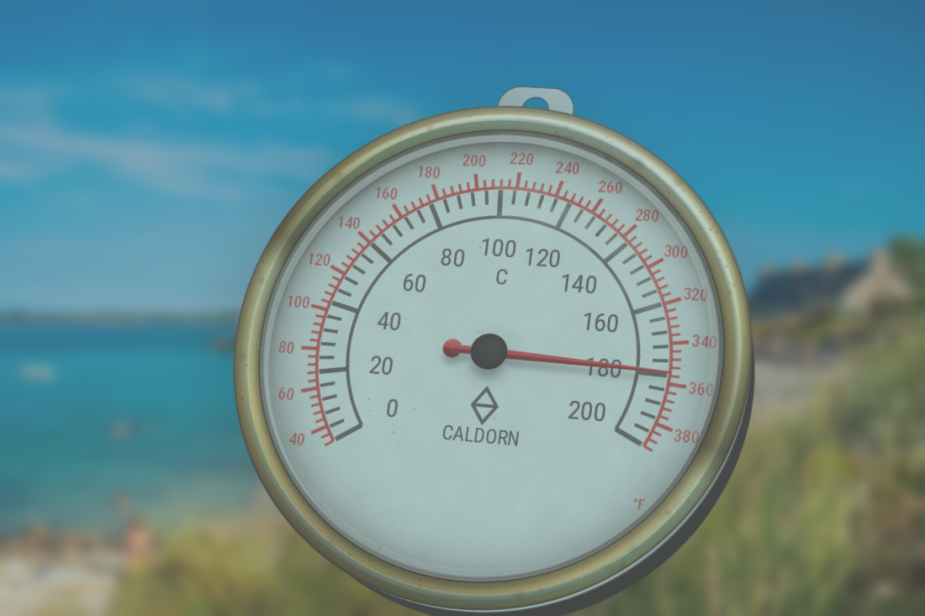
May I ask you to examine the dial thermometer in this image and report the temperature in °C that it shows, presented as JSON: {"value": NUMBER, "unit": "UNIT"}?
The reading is {"value": 180, "unit": "°C"}
